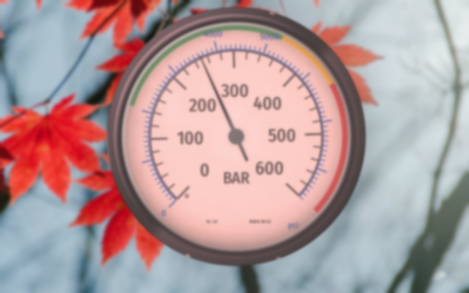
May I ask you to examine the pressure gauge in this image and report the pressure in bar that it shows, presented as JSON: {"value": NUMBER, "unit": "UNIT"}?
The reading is {"value": 250, "unit": "bar"}
